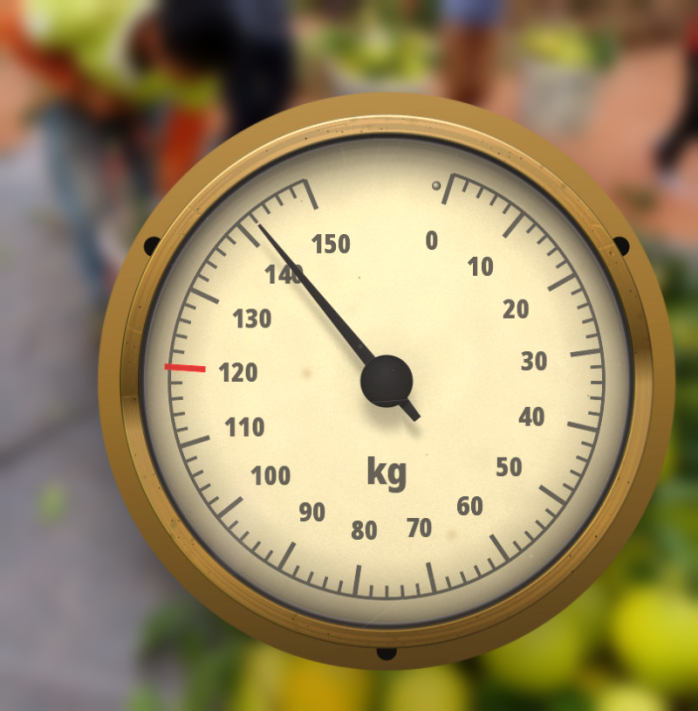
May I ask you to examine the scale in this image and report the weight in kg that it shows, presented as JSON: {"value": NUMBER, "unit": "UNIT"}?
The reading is {"value": 142, "unit": "kg"}
